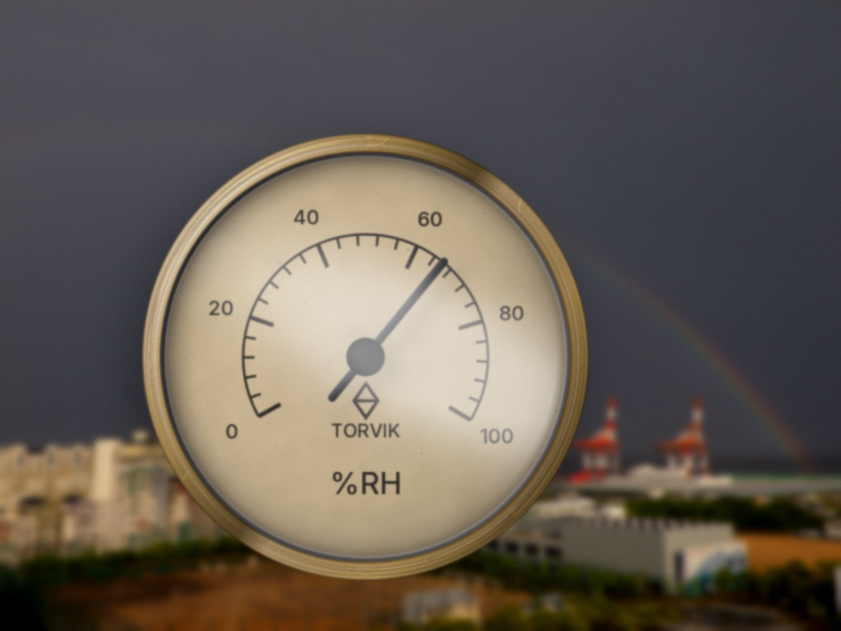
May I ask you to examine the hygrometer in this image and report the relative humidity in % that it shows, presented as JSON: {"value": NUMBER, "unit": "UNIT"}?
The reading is {"value": 66, "unit": "%"}
